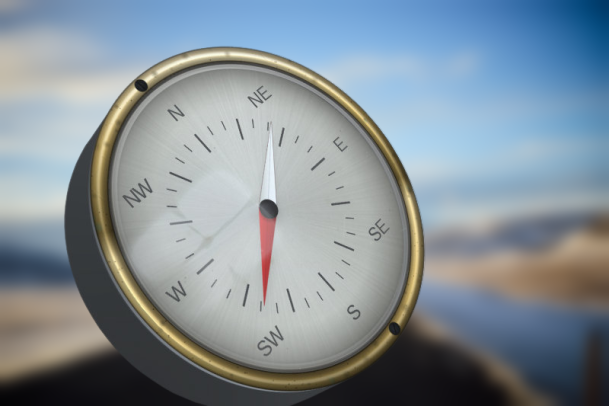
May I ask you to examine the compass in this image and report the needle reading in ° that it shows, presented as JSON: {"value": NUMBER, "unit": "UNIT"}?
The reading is {"value": 230, "unit": "°"}
